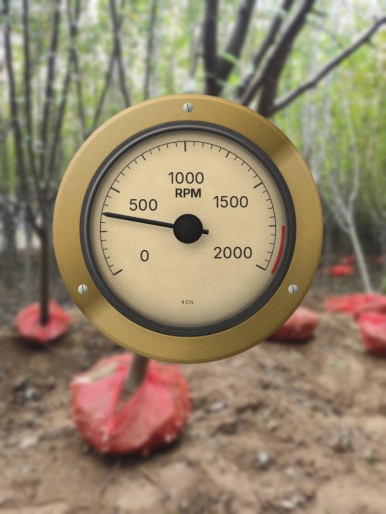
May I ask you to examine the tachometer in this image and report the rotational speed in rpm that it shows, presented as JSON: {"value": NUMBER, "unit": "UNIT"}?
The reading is {"value": 350, "unit": "rpm"}
